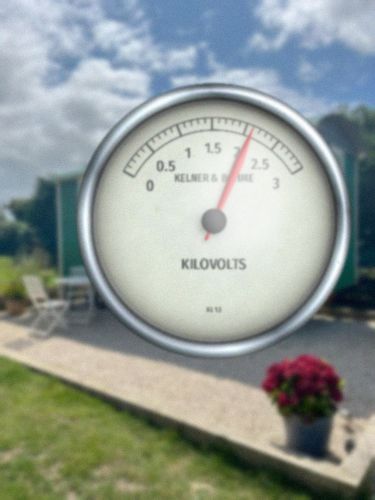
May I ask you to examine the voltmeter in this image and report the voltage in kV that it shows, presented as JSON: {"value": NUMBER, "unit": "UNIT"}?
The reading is {"value": 2.1, "unit": "kV"}
